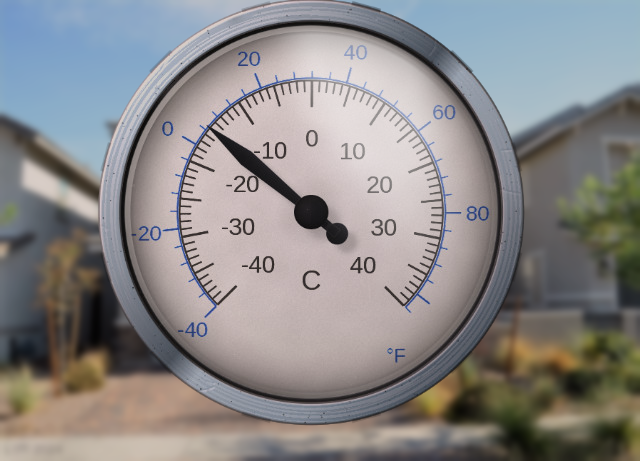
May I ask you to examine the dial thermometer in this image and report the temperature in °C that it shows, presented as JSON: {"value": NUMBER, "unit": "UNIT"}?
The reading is {"value": -15, "unit": "°C"}
